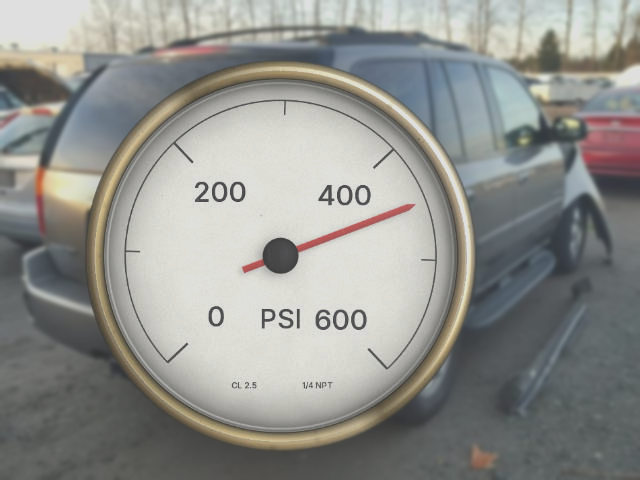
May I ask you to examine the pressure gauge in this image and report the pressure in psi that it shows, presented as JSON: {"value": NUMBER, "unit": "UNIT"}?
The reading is {"value": 450, "unit": "psi"}
